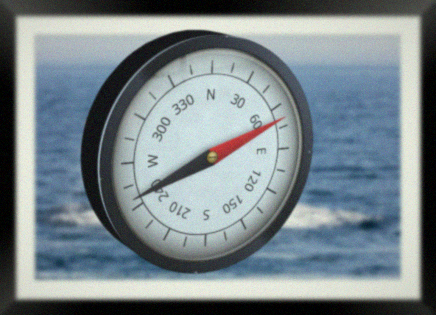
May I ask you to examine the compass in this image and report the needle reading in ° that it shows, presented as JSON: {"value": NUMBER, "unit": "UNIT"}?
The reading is {"value": 67.5, "unit": "°"}
